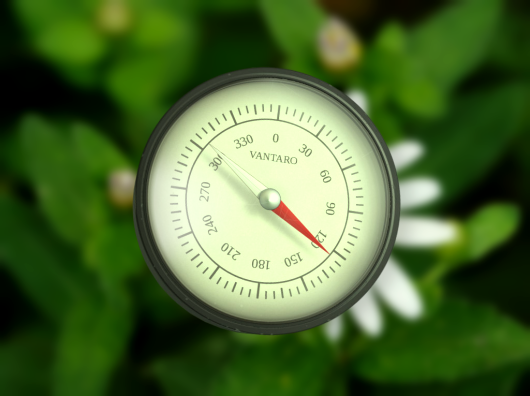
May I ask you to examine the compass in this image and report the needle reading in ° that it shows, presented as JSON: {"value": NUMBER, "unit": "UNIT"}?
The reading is {"value": 125, "unit": "°"}
